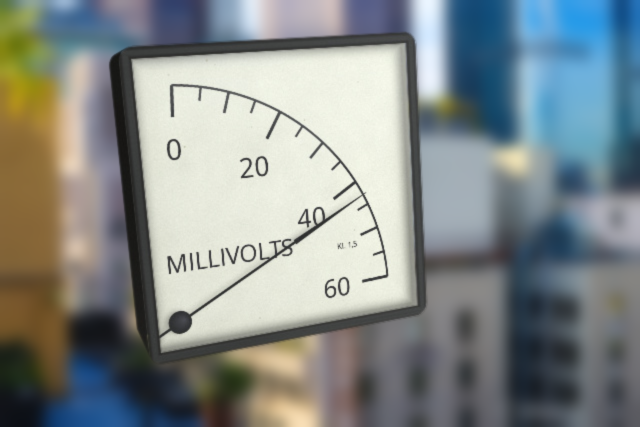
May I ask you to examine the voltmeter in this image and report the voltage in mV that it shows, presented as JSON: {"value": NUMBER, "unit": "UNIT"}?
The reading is {"value": 42.5, "unit": "mV"}
